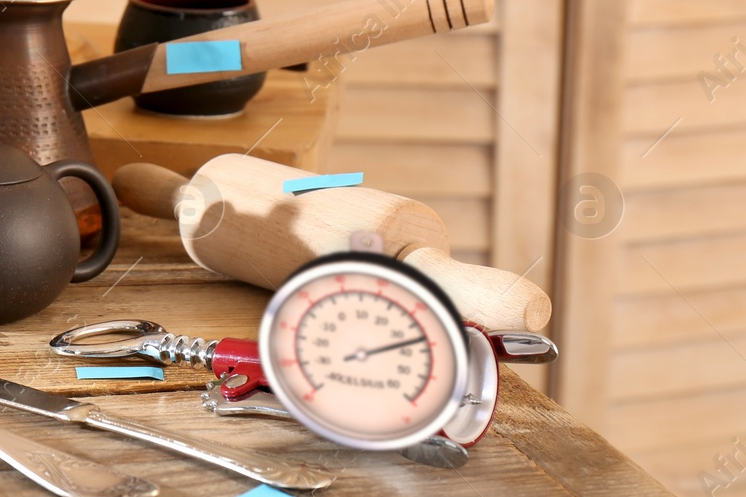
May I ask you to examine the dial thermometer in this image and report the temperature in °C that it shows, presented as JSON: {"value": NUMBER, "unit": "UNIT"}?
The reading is {"value": 35, "unit": "°C"}
